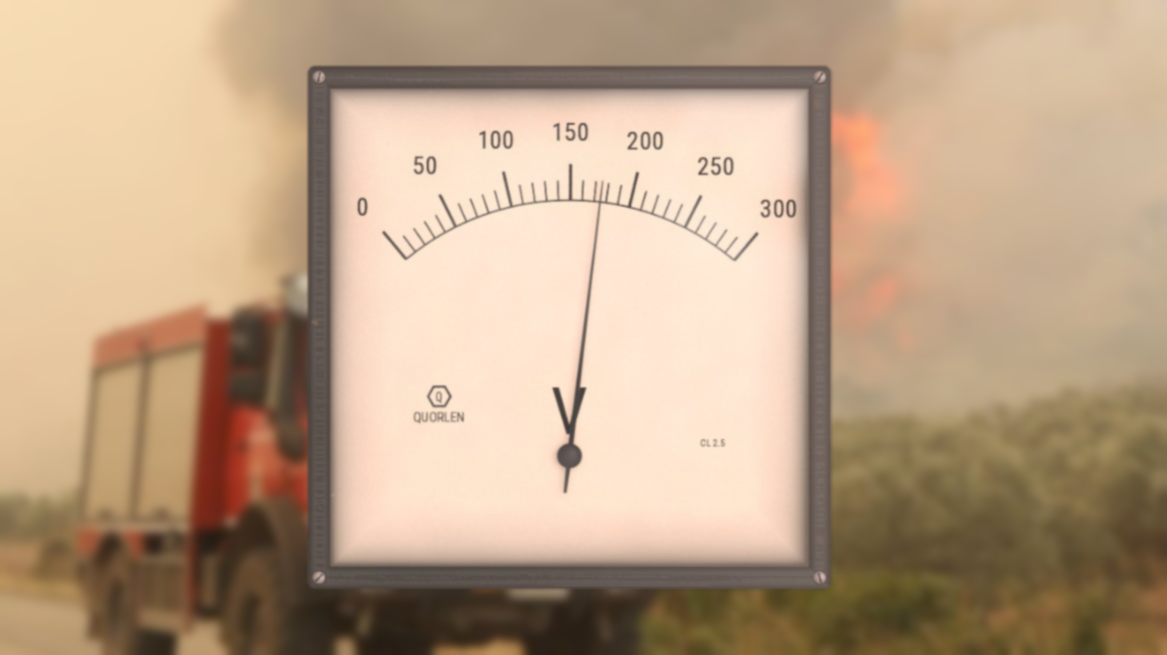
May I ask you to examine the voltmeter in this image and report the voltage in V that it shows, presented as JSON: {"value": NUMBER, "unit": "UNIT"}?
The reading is {"value": 175, "unit": "V"}
